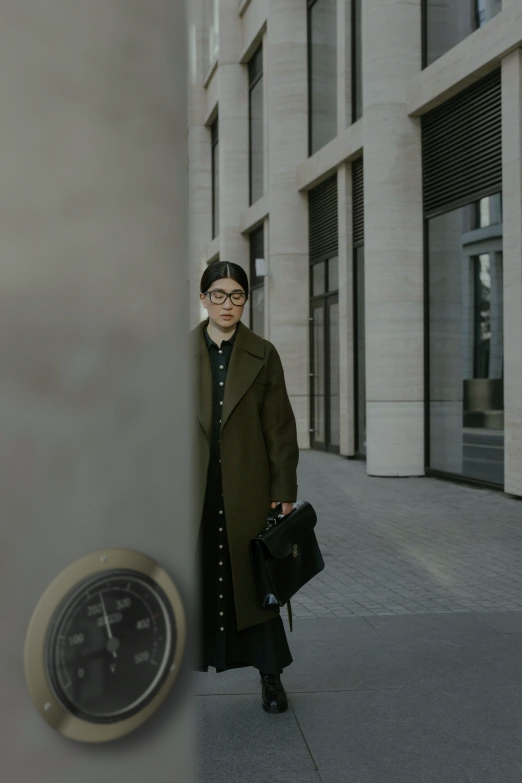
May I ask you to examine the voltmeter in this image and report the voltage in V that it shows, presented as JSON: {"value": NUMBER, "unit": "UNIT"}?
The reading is {"value": 225, "unit": "V"}
